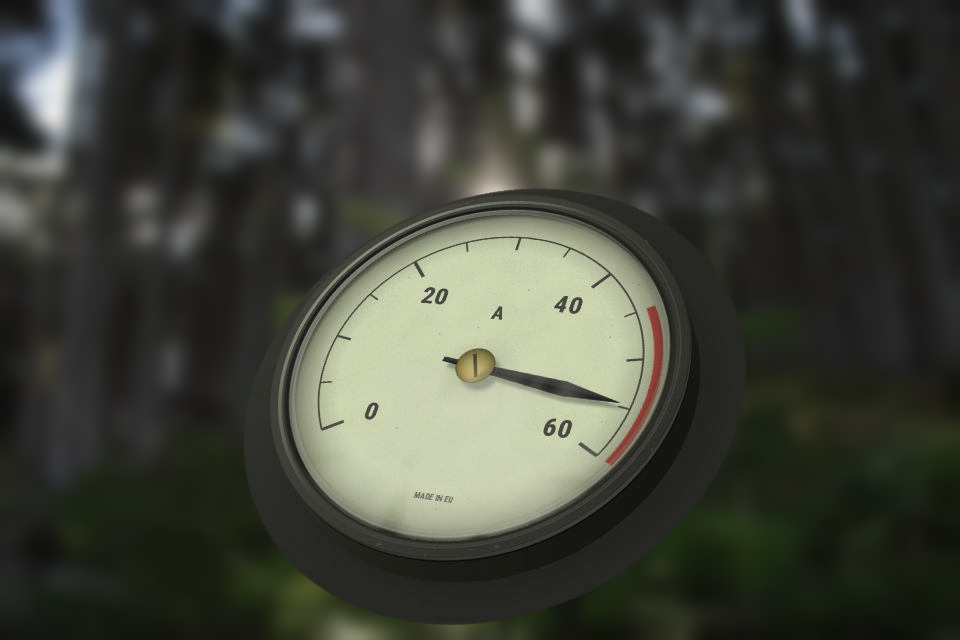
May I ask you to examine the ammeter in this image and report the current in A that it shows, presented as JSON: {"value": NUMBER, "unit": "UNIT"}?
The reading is {"value": 55, "unit": "A"}
